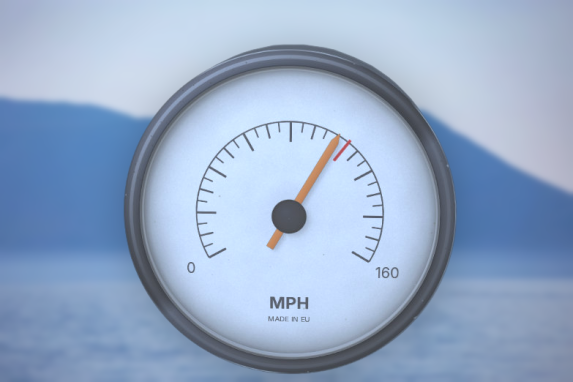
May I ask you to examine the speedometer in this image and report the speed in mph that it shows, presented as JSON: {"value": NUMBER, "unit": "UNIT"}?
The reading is {"value": 100, "unit": "mph"}
